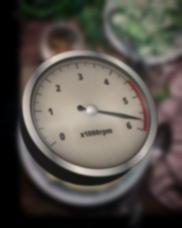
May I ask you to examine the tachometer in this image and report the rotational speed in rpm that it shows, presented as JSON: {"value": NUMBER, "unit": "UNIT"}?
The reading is {"value": 5750, "unit": "rpm"}
